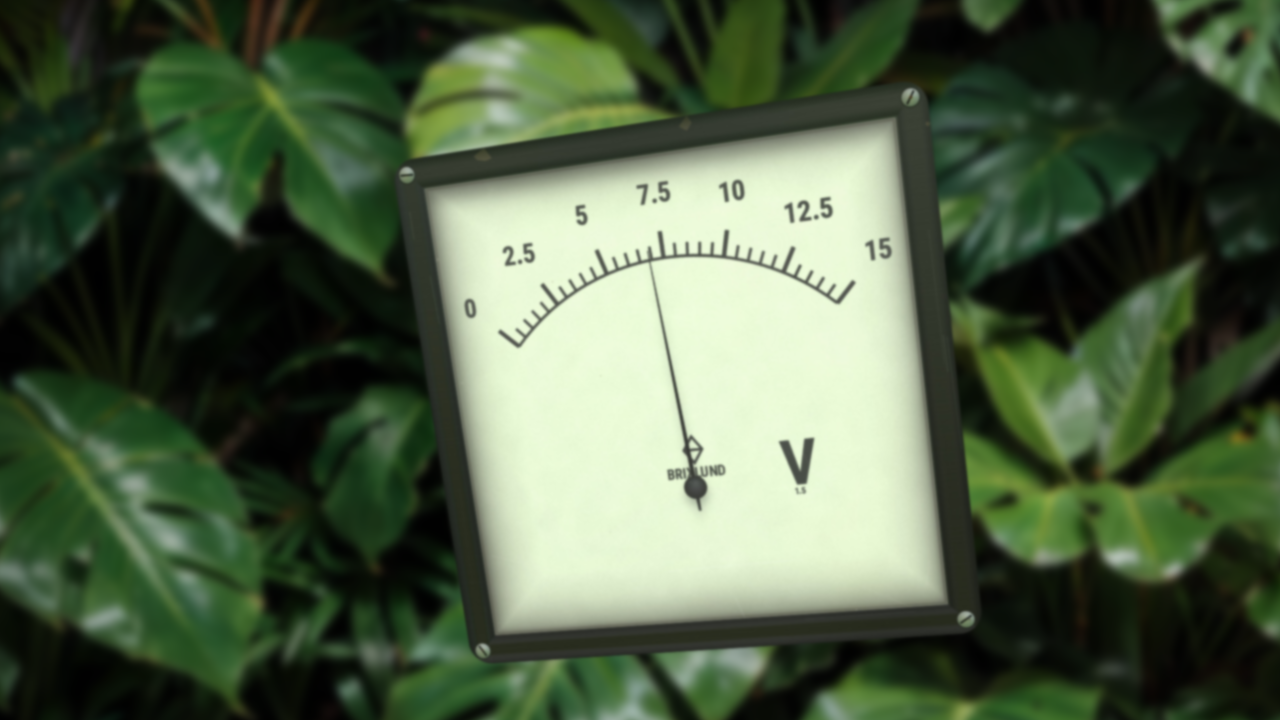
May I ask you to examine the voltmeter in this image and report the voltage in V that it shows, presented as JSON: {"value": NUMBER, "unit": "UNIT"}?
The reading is {"value": 7, "unit": "V"}
